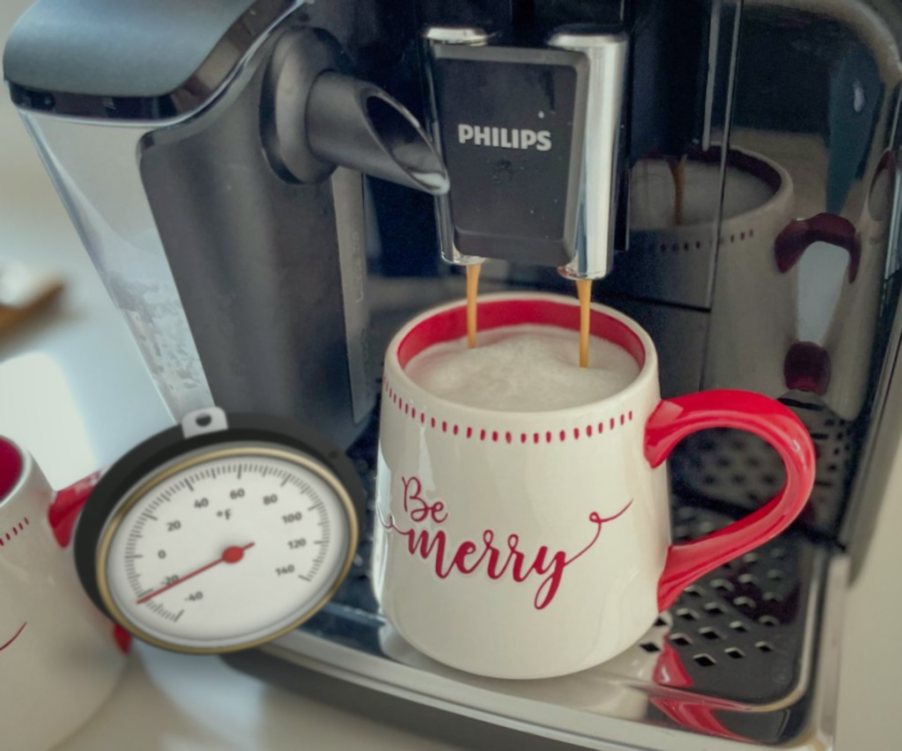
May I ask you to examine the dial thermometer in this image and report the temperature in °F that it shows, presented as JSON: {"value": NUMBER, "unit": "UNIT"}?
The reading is {"value": -20, "unit": "°F"}
